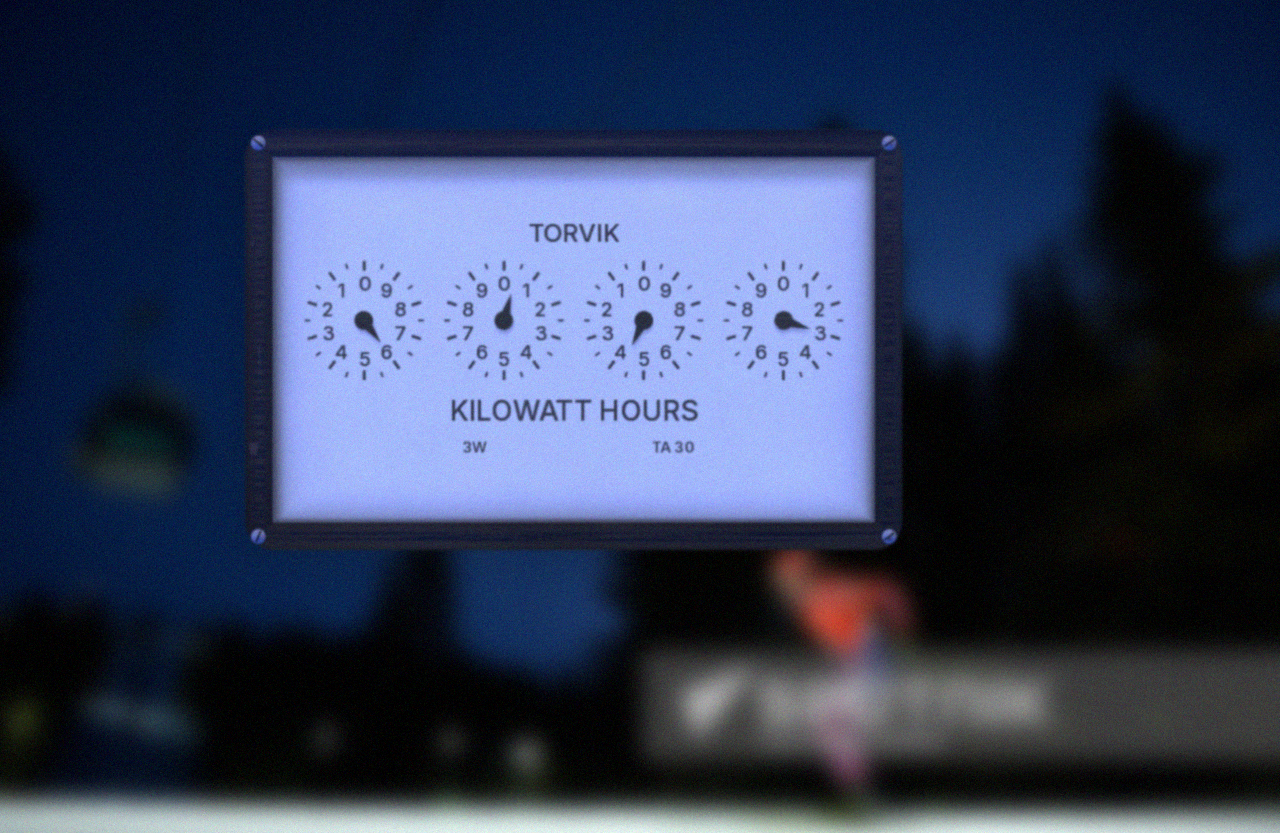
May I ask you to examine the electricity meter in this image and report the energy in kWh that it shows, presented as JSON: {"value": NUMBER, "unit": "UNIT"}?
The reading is {"value": 6043, "unit": "kWh"}
